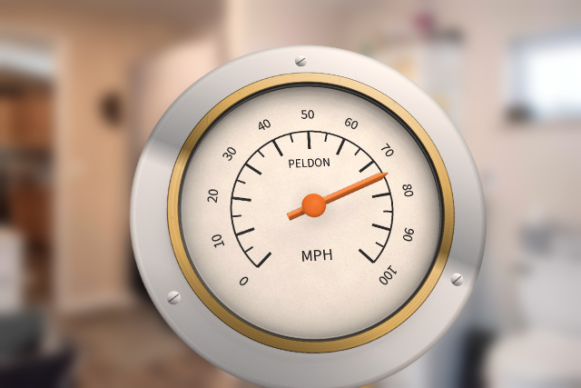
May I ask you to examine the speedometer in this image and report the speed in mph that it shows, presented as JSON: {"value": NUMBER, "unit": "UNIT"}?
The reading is {"value": 75, "unit": "mph"}
